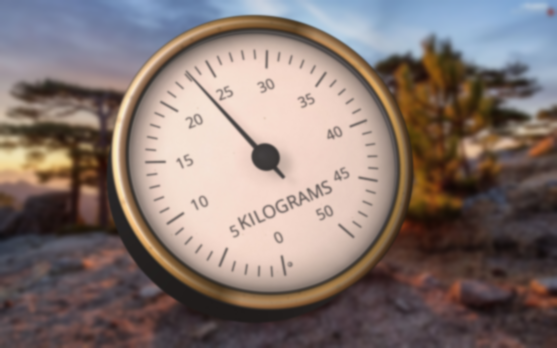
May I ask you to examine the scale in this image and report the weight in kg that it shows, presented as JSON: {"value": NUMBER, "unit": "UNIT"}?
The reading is {"value": 23, "unit": "kg"}
